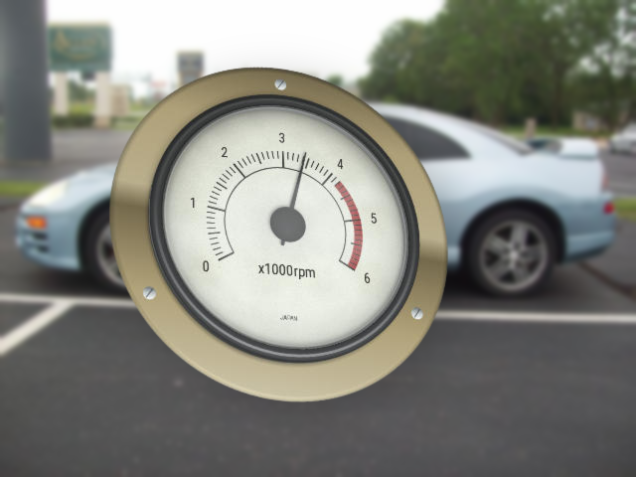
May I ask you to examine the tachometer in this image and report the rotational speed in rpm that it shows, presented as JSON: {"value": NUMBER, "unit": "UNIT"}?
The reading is {"value": 3400, "unit": "rpm"}
